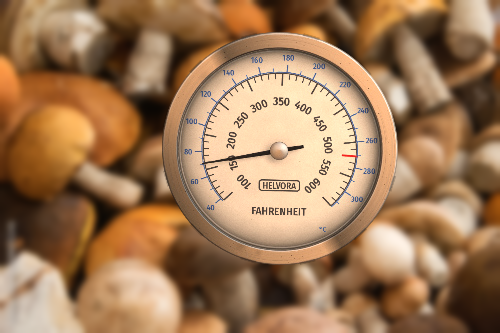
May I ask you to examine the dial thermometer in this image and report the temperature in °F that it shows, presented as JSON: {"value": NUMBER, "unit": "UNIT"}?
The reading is {"value": 160, "unit": "°F"}
